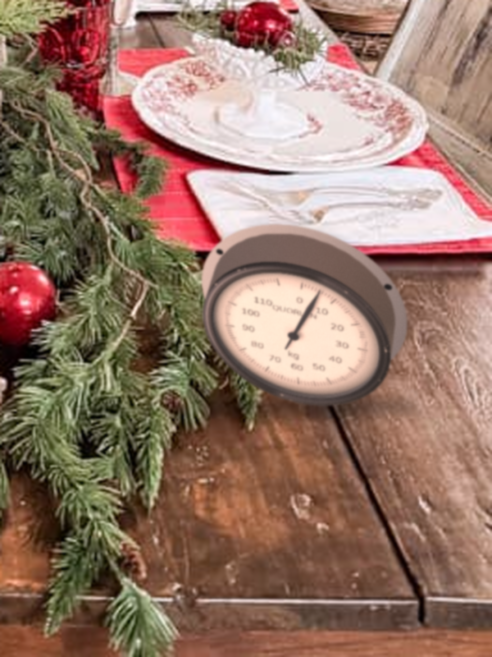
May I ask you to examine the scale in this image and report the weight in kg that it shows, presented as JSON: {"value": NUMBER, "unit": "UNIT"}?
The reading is {"value": 5, "unit": "kg"}
